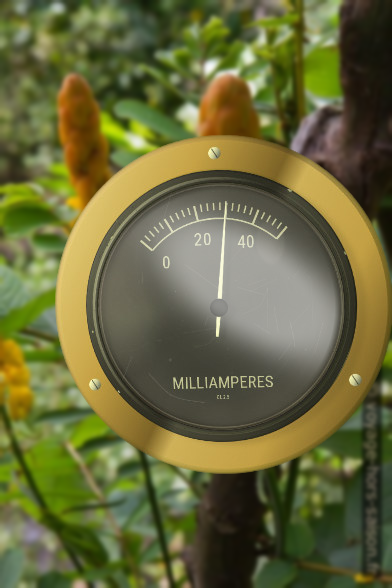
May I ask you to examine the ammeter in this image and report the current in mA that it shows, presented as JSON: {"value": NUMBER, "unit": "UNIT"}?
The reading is {"value": 30, "unit": "mA"}
